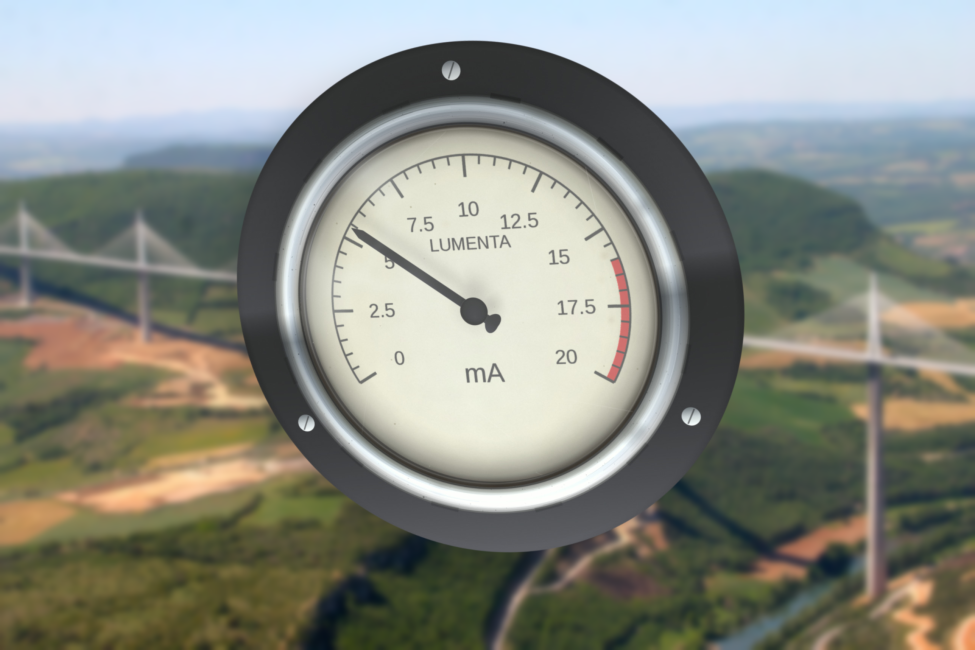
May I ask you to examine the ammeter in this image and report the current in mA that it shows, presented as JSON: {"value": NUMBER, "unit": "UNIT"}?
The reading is {"value": 5.5, "unit": "mA"}
